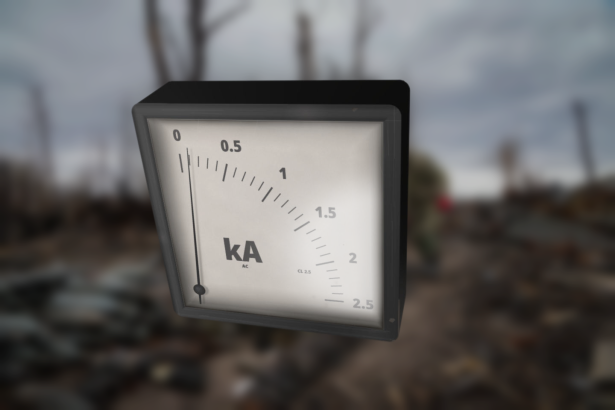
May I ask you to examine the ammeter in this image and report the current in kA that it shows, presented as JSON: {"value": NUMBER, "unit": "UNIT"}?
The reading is {"value": 0.1, "unit": "kA"}
